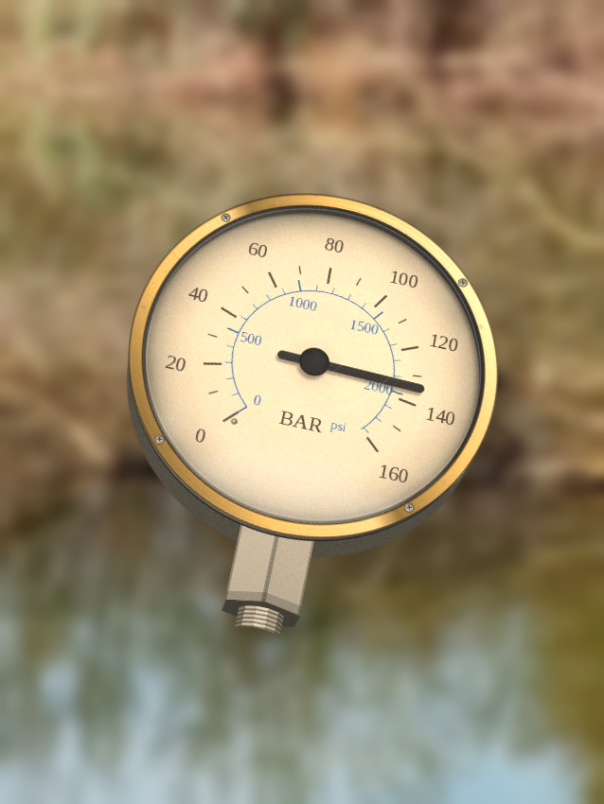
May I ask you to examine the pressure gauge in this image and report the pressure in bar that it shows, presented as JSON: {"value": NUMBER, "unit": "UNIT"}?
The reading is {"value": 135, "unit": "bar"}
